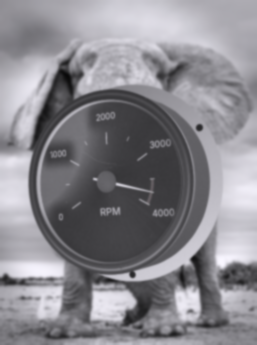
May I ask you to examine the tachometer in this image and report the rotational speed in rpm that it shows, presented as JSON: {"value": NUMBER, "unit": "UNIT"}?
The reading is {"value": 3750, "unit": "rpm"}
